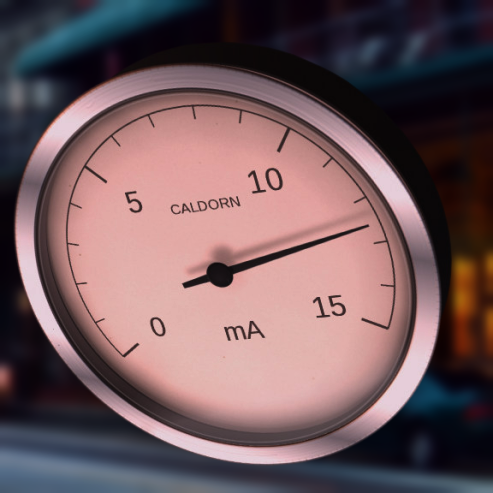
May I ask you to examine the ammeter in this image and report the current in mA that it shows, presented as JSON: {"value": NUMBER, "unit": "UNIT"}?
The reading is {"value": 12.5, "unit": "mA"}
